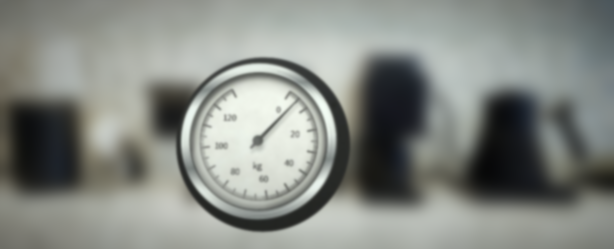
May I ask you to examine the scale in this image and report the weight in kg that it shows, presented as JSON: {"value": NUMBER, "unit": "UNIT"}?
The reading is {"value": 5, "unit": "kg"}
